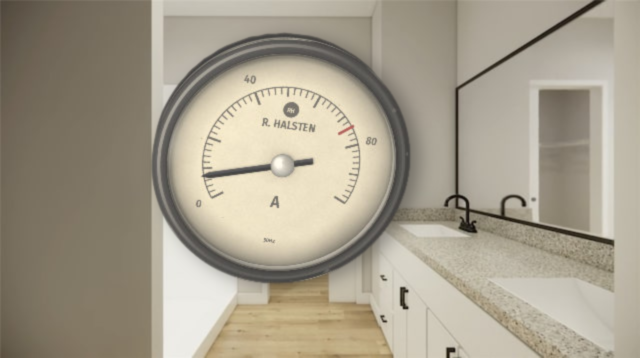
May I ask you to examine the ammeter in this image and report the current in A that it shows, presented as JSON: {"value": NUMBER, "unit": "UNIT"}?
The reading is {"value": 8, "unit": "A"}
